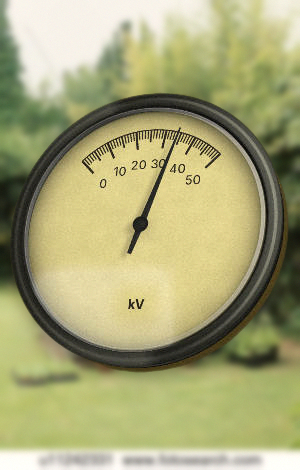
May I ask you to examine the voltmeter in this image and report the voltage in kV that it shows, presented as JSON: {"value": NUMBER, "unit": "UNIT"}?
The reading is {"value": 35, "unit": "kV"}
